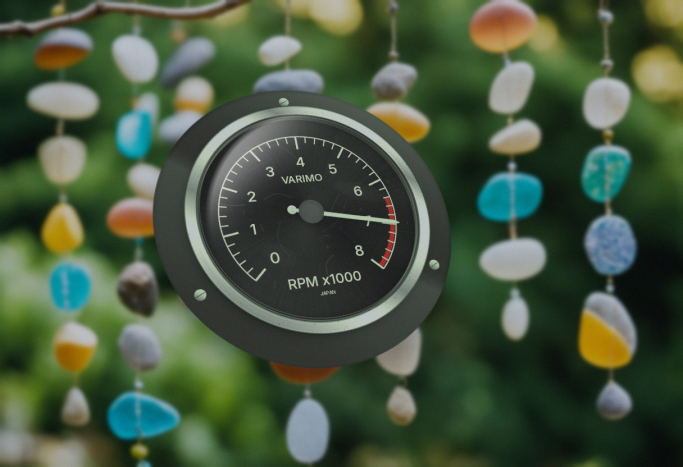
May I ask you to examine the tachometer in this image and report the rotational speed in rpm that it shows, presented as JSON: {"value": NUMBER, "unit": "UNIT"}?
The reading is {"value": 7000, "unit": "rpm"}
